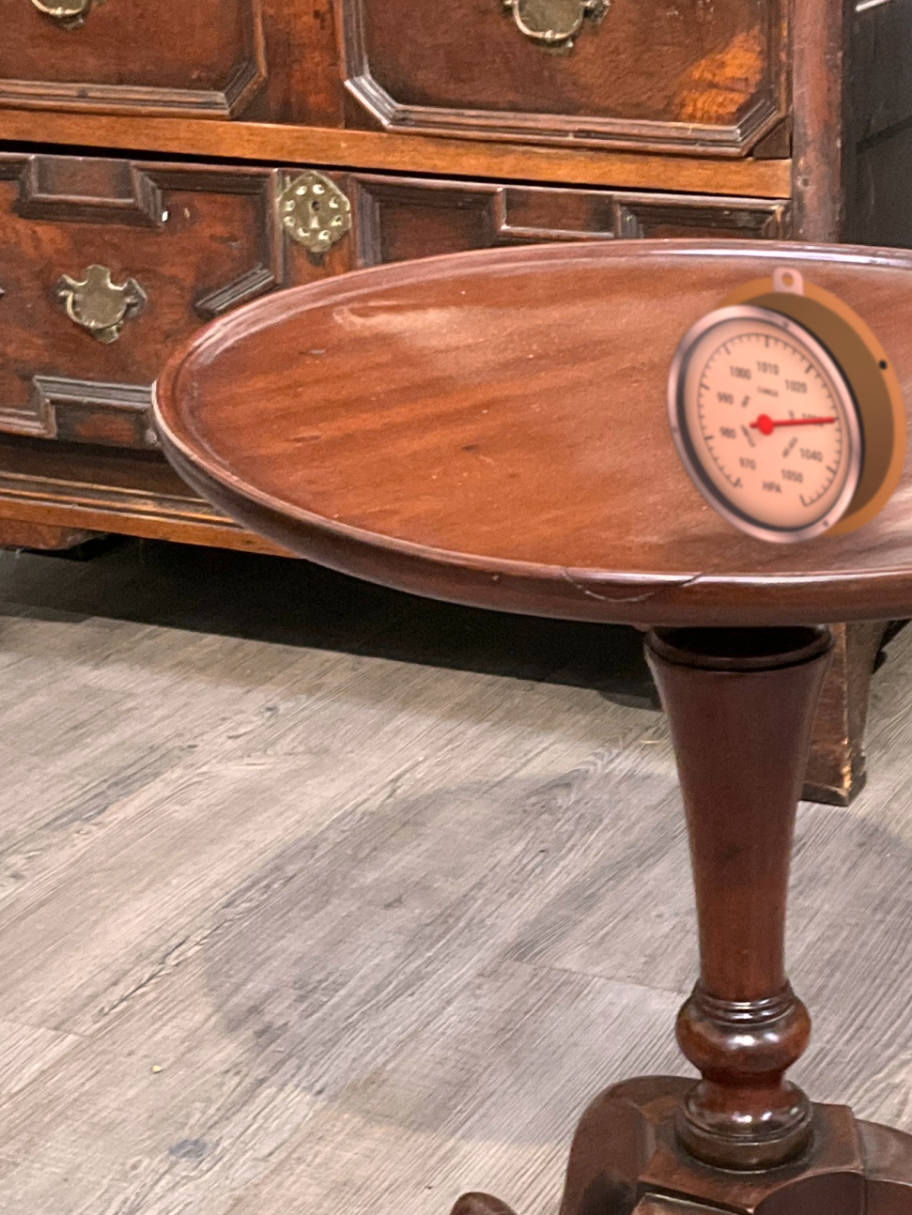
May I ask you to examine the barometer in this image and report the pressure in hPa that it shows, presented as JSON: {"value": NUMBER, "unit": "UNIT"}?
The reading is {"value": 1030, "unit": "hPa"}
